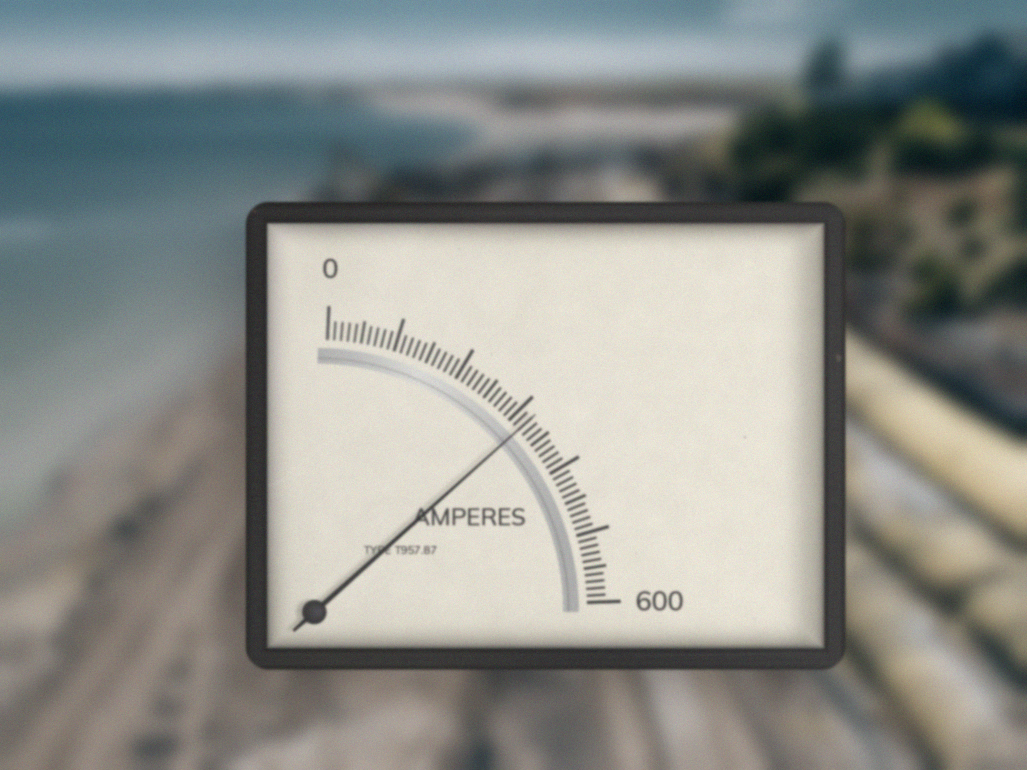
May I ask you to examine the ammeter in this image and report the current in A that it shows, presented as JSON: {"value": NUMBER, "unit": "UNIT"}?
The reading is {"value": 320, "unit": "A"}
